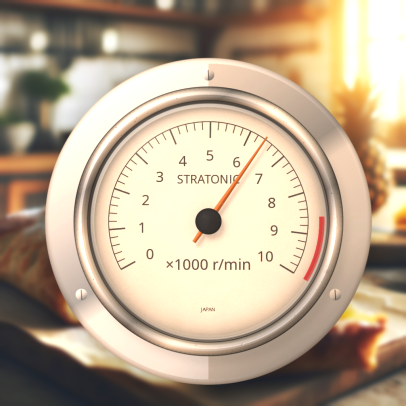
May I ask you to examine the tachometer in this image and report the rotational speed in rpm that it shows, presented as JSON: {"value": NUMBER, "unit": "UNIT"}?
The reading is {"value": 6400, "unit": "rpm"}
